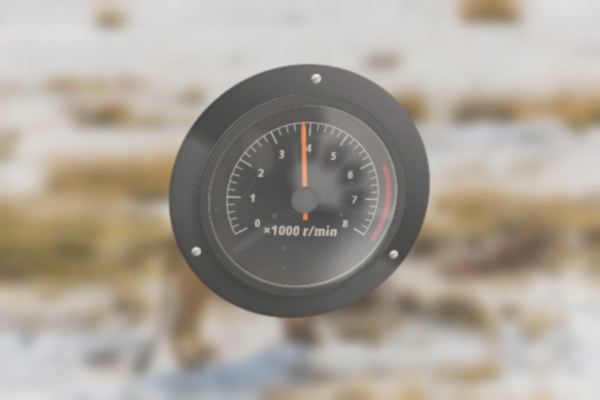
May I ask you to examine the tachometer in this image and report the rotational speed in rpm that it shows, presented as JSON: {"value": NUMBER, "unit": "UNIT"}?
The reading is {"value": 3800, "unit": "rpm"}
